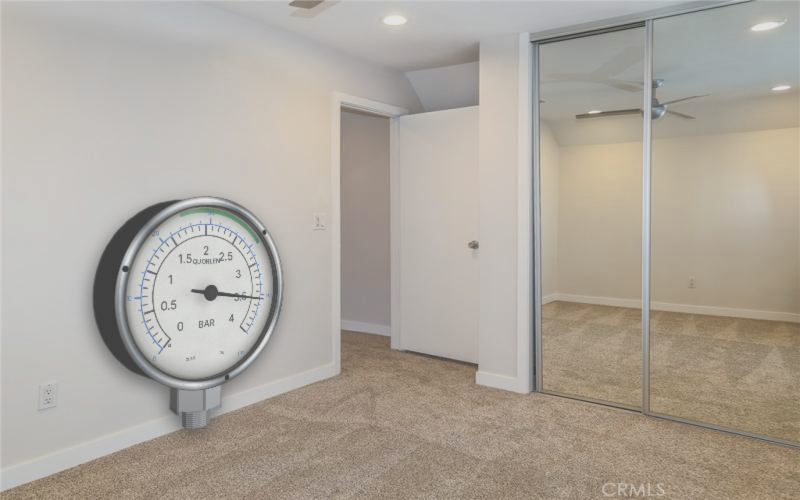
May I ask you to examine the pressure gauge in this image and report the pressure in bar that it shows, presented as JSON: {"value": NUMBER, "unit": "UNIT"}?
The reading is {"value": 3.5, "unit": "bar"}
